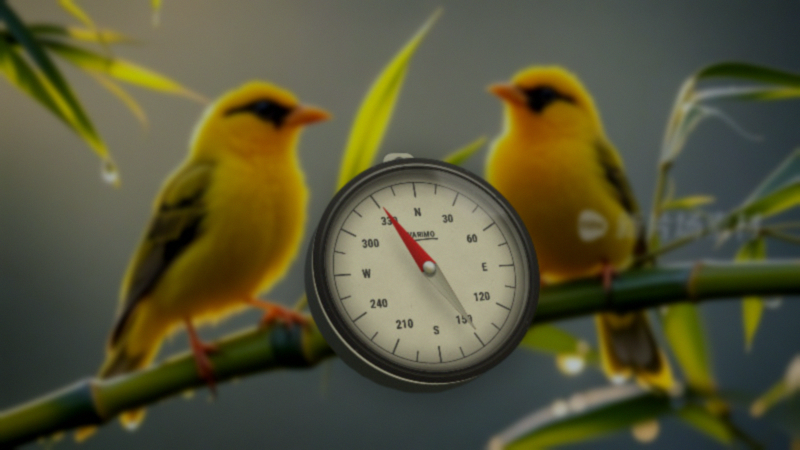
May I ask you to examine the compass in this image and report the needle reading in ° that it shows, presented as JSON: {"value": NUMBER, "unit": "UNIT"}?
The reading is {"value": 330, "unit": "°"}
